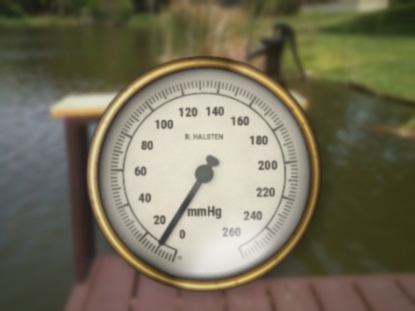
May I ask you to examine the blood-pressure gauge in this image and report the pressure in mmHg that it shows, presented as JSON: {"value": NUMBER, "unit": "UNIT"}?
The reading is {"value": 10, "unit": "mmHg"}
